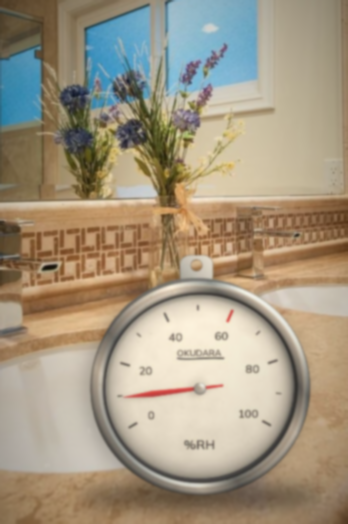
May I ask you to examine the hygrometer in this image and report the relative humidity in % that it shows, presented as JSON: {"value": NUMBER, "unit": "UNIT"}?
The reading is {"value": 10, "unit": "%"}
